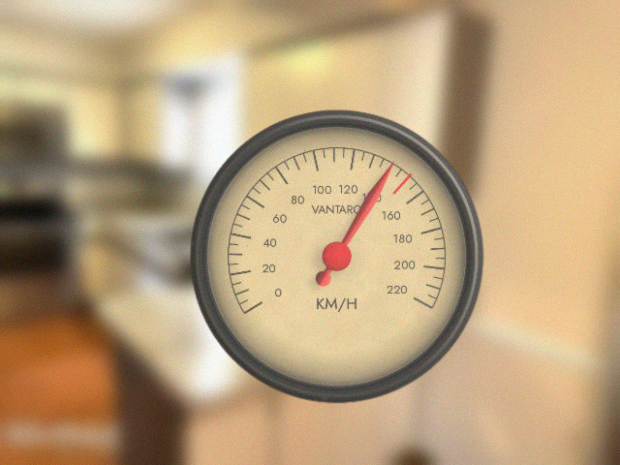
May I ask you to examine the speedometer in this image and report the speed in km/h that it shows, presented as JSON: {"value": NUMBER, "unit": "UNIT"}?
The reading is {"value": 140, "unit": "km/h"}
